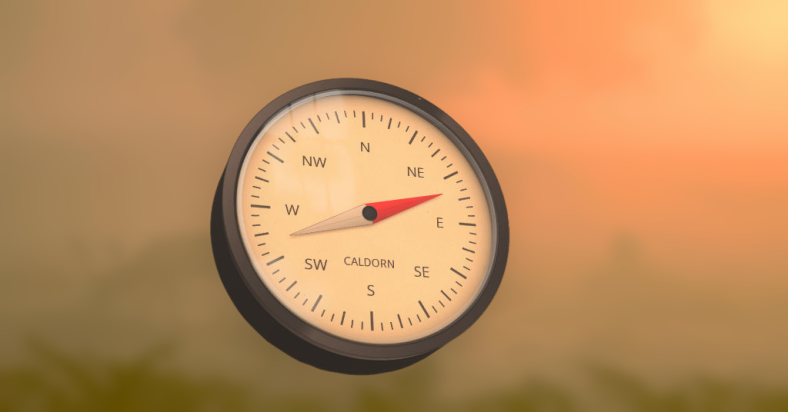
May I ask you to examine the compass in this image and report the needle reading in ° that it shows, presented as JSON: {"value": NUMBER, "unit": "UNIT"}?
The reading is {"value": 70, "unit": "°"}
